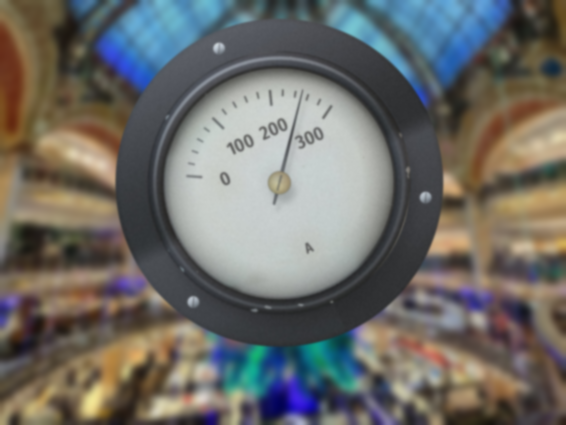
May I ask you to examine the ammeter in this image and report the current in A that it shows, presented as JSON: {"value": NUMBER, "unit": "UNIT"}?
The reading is {"value": 250, "unit": "A"}
